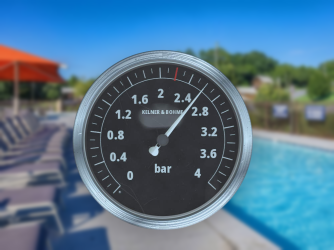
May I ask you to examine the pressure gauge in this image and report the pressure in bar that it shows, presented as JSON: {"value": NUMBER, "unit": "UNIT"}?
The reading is {"value": 2.6, "unit": "bar"}
